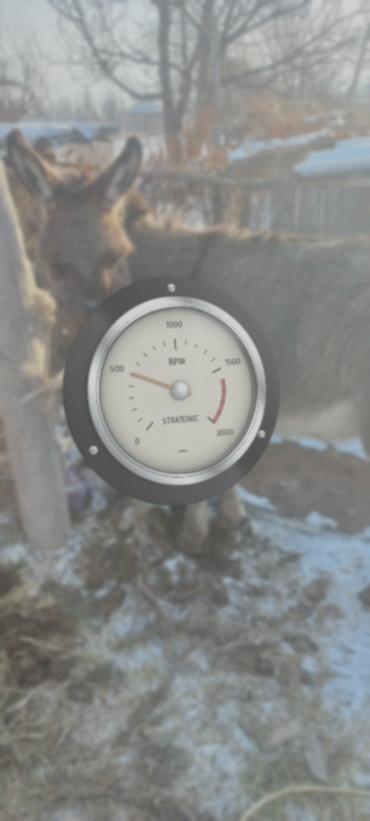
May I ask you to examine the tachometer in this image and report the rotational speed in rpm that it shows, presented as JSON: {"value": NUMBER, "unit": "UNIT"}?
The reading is {"value": 500, "unit": "rpm"}
